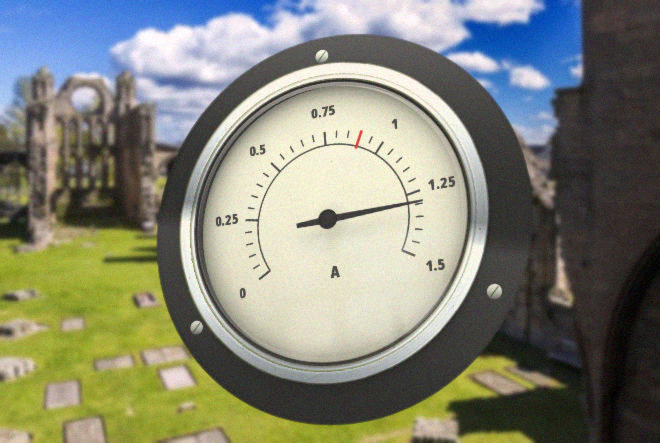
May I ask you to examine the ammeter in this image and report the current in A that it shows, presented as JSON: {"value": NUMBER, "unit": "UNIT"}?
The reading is {"value": 1.3, "unit": "A"}
